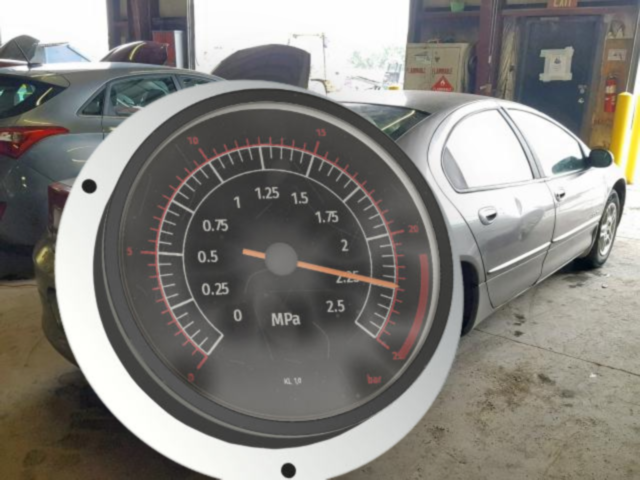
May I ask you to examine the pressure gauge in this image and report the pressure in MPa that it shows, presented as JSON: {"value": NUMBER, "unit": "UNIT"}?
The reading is {"value": 2.25, "unit": "MPa"}
